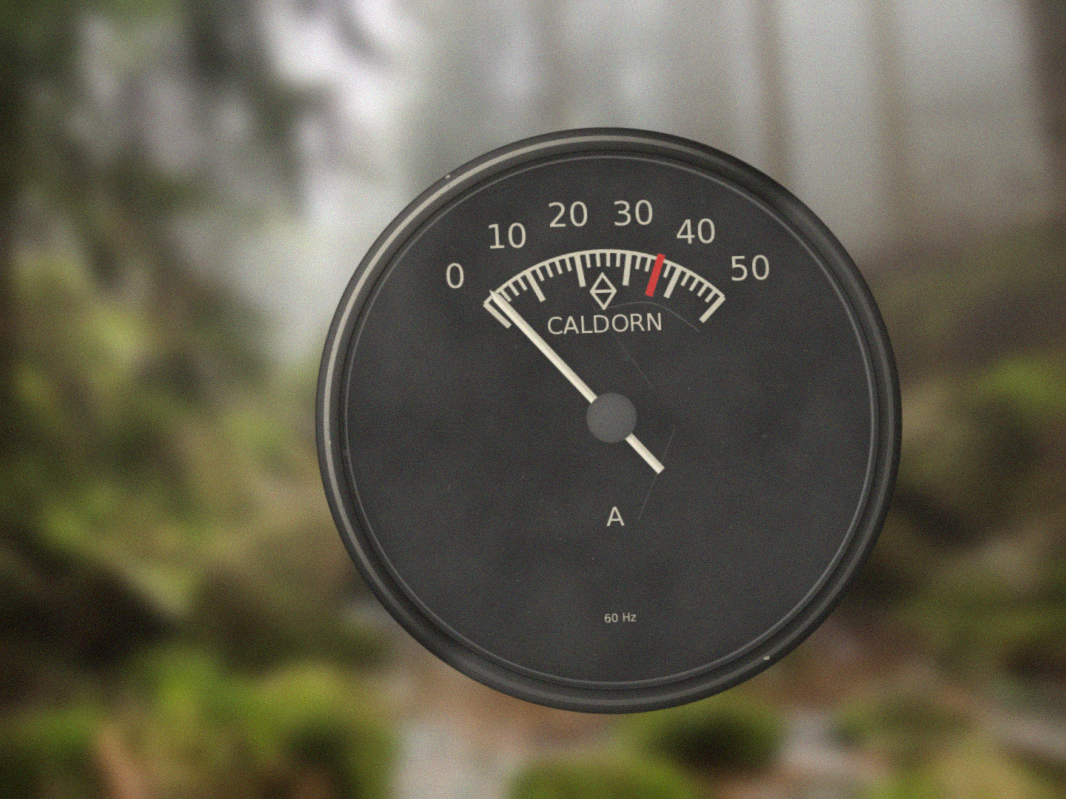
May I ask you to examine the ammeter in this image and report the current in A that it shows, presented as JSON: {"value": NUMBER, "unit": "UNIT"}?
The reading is {"value": 2, "unit": "A"}
